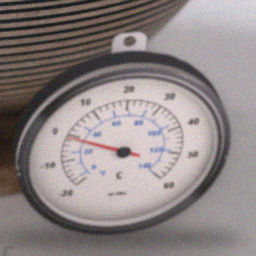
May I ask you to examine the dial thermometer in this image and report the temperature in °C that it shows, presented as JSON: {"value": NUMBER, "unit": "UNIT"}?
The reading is {"value": 0, "unit": "°C"}
